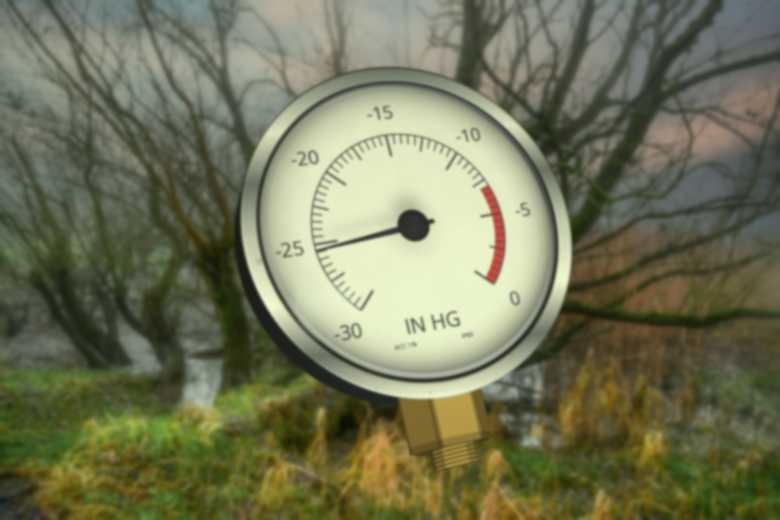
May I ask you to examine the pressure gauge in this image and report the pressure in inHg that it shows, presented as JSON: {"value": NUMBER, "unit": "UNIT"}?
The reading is {"value": -25.5, "unit": "inHg"}
